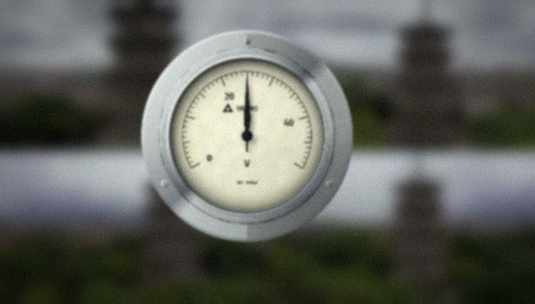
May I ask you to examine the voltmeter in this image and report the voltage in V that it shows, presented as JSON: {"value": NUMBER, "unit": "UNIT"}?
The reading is {"value": 25, "unit": "V"}
